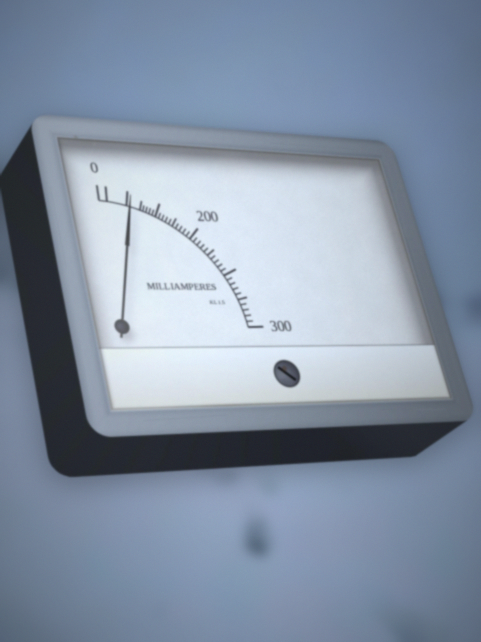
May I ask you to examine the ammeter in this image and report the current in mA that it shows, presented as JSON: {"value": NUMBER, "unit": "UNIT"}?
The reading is {"value": 100, "unit": "mA"}
